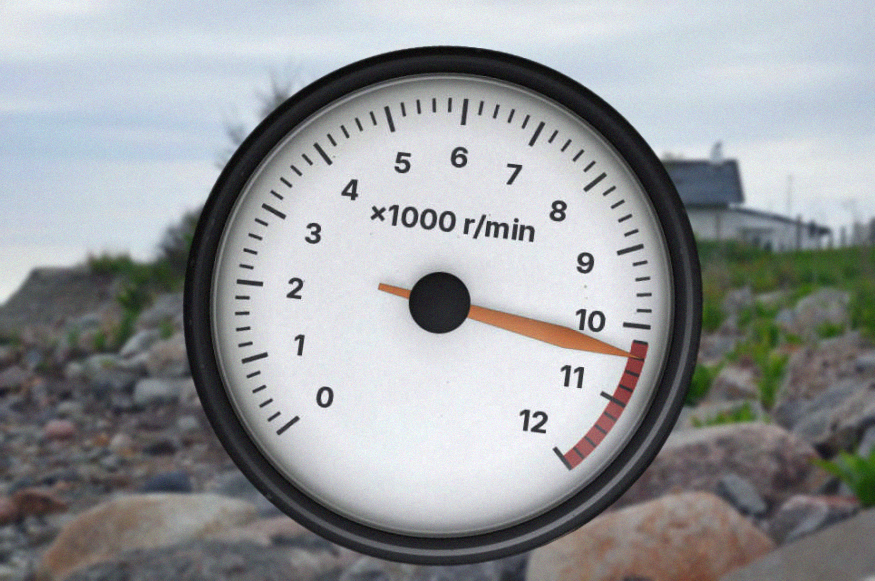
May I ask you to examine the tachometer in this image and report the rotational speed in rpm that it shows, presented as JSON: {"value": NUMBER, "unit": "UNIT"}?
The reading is {"value": 10400, "unit": "rpm"}
